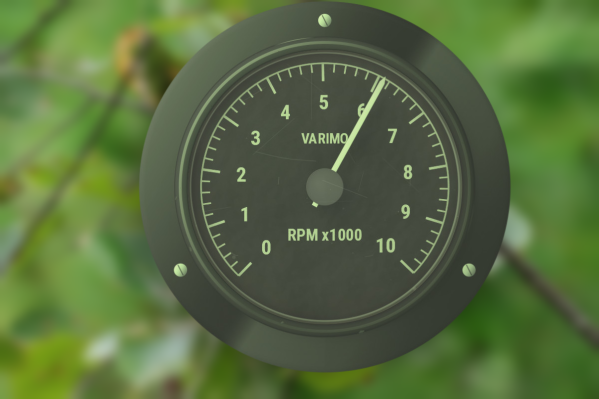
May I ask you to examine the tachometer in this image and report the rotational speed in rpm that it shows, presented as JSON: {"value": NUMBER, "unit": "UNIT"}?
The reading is {"value": 6100, "unit": "rpm"}
